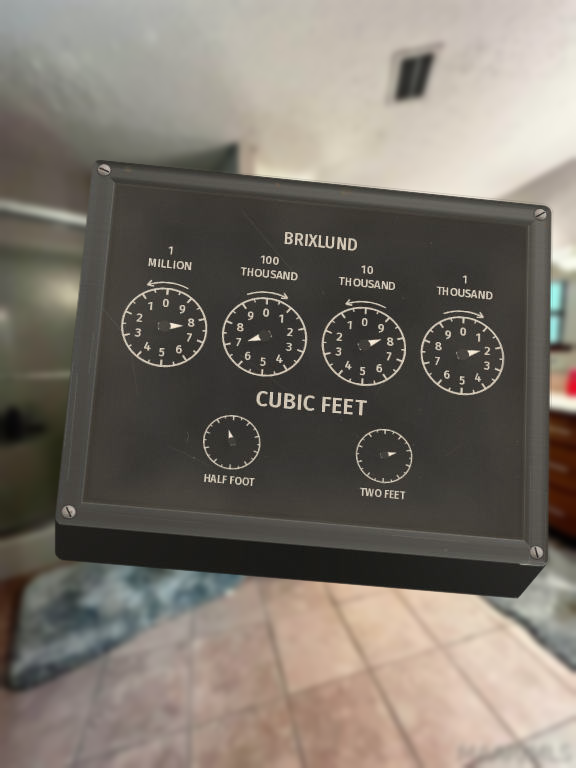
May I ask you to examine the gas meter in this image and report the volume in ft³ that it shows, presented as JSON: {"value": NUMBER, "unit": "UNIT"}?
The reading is {"value": 768200, "unit": "ft³"}
